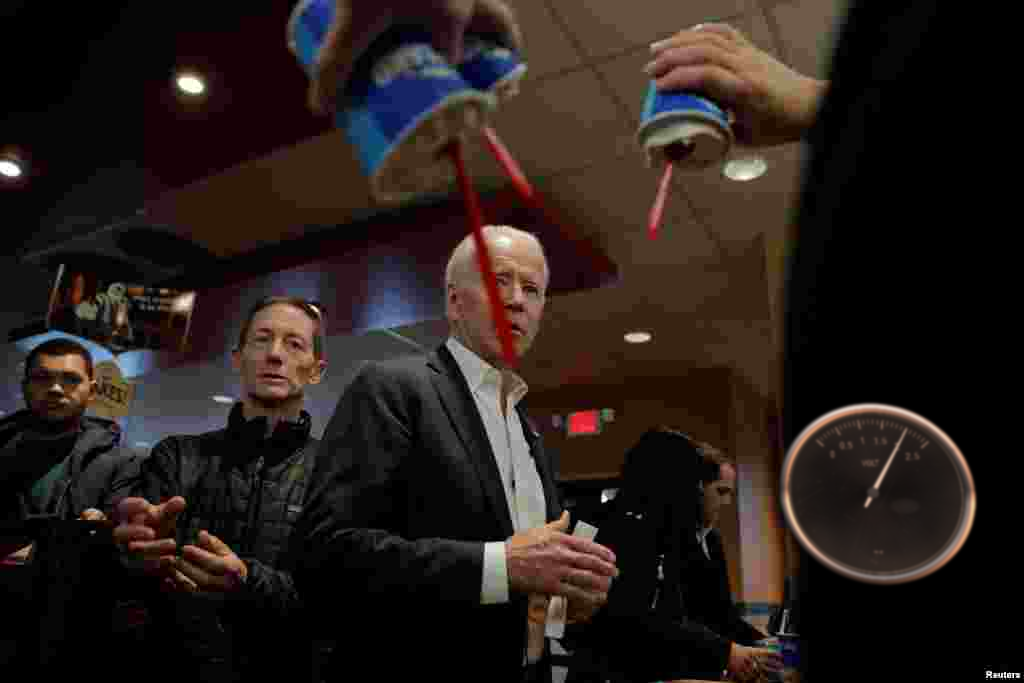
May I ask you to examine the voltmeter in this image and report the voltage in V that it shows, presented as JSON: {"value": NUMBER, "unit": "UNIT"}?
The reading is {"value": 2, "unit": "V"}
